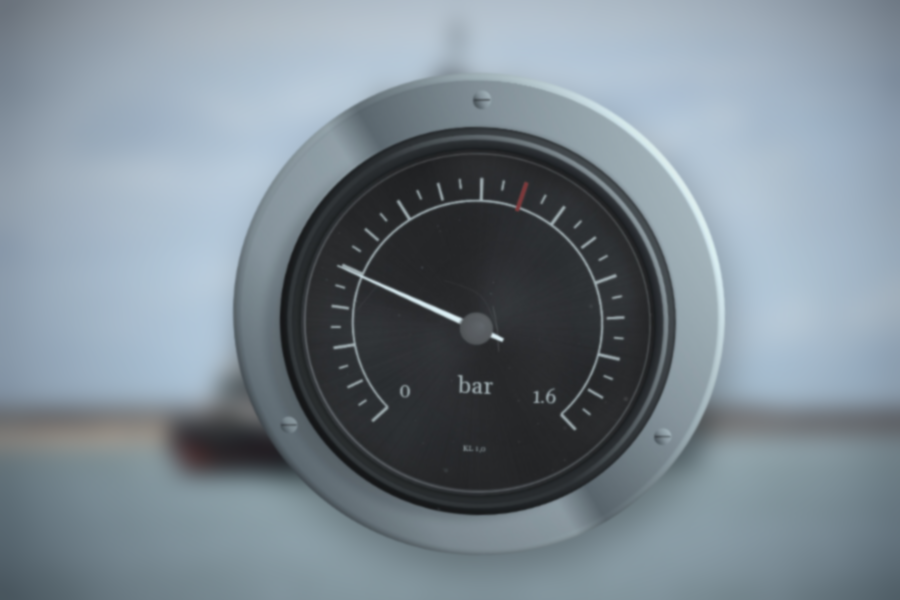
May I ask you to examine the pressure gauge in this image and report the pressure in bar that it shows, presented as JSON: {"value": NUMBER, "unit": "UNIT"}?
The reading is {"value": 0.4, "unit": "bar"}
